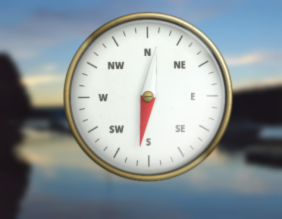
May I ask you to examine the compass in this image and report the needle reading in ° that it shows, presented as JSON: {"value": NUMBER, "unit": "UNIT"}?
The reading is {"value": 190, "unit": "°"}
